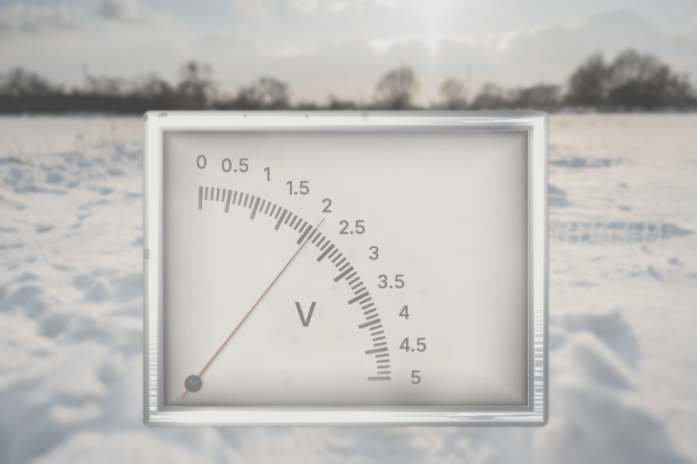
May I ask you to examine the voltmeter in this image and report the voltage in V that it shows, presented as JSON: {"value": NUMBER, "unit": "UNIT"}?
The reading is {"value": 2.1, "unit": "V"}
